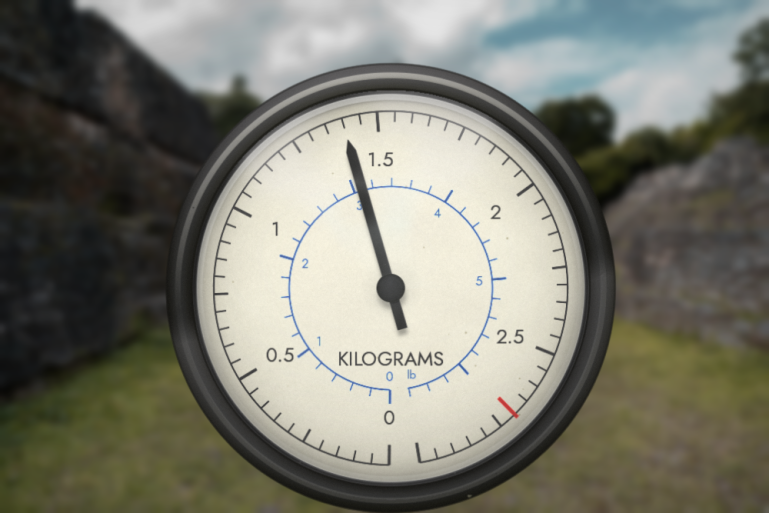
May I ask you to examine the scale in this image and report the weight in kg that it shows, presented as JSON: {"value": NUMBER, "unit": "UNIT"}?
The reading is {"value": 1.4, "unit": "kg"}
